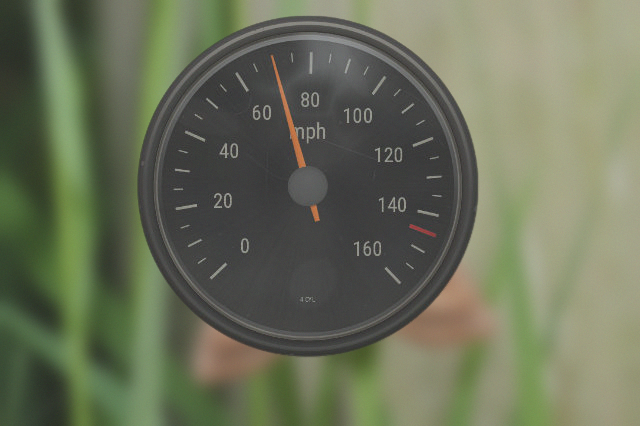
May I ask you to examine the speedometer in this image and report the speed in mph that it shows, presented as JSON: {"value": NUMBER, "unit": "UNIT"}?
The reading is {"value": 70, "unit": "mph"}
